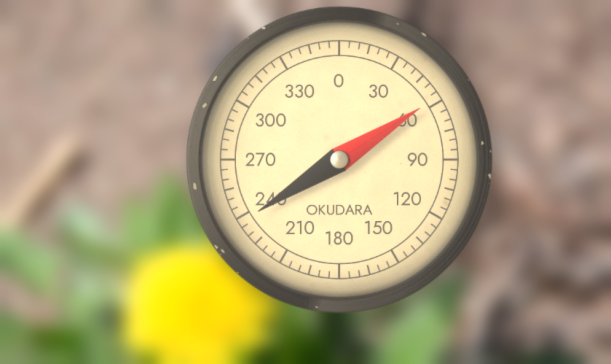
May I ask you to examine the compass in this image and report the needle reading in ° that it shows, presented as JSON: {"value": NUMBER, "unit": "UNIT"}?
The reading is {"value": 57.5, "unit": "°"}
